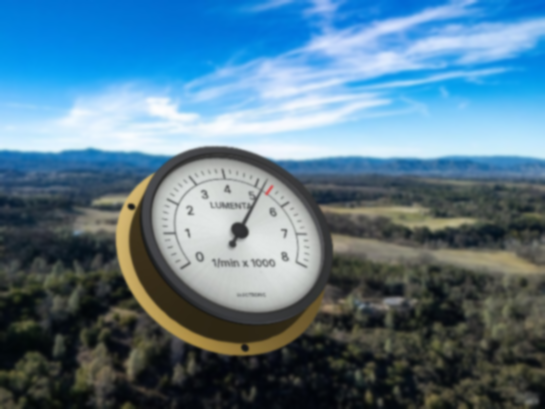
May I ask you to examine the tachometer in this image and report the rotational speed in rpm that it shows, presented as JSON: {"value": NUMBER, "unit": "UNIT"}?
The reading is {"value": 5200, "unit": "rpm"}
